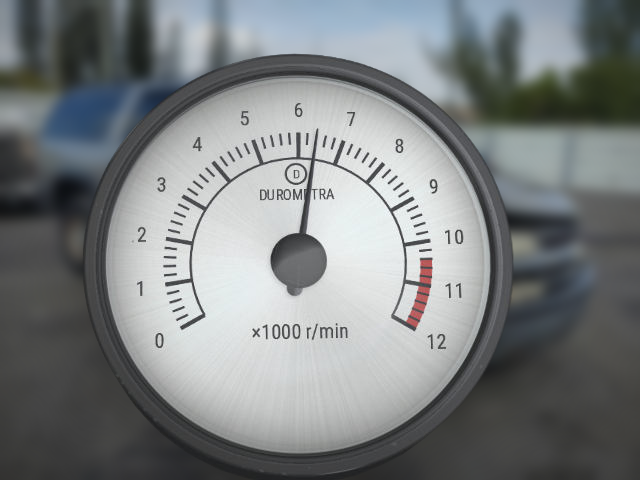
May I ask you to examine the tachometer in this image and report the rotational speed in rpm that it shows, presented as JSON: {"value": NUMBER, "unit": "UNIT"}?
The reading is {"value": 6400, "unit": "rpm"}
